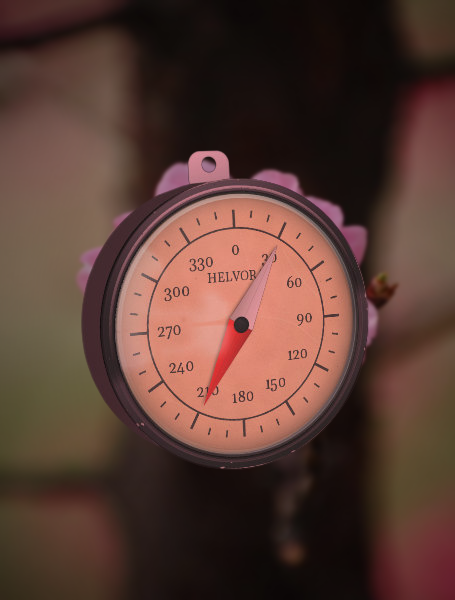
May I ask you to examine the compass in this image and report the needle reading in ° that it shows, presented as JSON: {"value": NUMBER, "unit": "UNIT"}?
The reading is {"value": 210, "unit": "°"}
